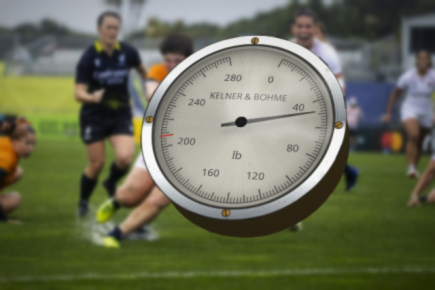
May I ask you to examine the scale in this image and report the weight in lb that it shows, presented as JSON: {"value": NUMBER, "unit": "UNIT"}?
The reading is {"value": 50, "unit": "lb"}
